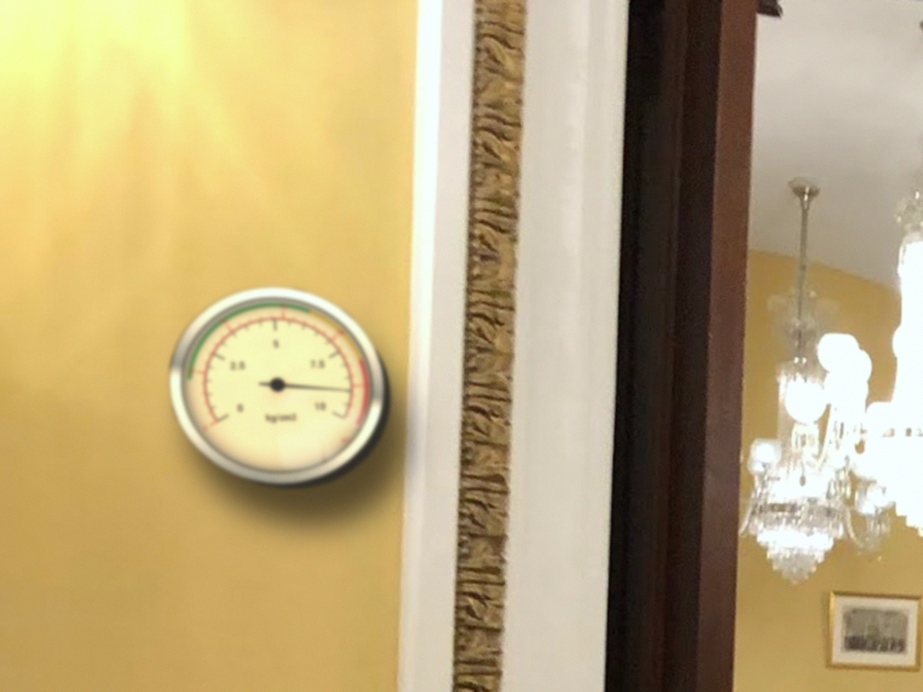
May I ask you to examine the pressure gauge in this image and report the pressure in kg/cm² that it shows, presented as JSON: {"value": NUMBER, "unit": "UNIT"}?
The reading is {"value": 9, "unit": "kg/cm²"}
